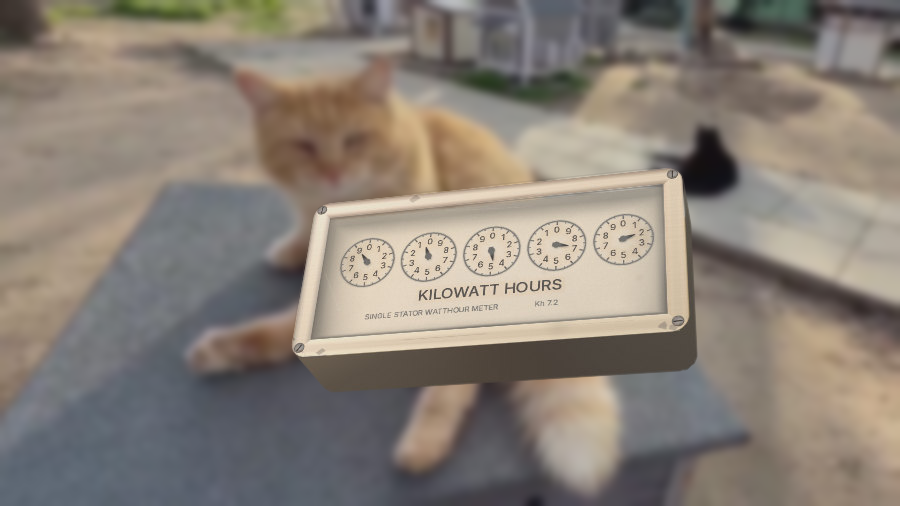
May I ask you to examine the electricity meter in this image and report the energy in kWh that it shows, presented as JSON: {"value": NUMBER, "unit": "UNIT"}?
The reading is {"value": 90472, "unit": "kWh"}
